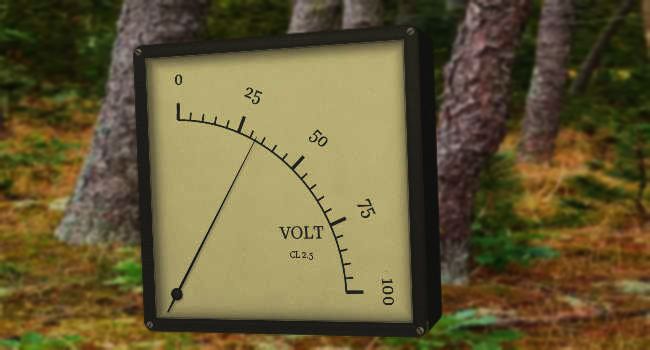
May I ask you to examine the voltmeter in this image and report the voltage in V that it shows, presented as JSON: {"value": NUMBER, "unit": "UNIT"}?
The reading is {"value": 32.5, "unit": "V"}
